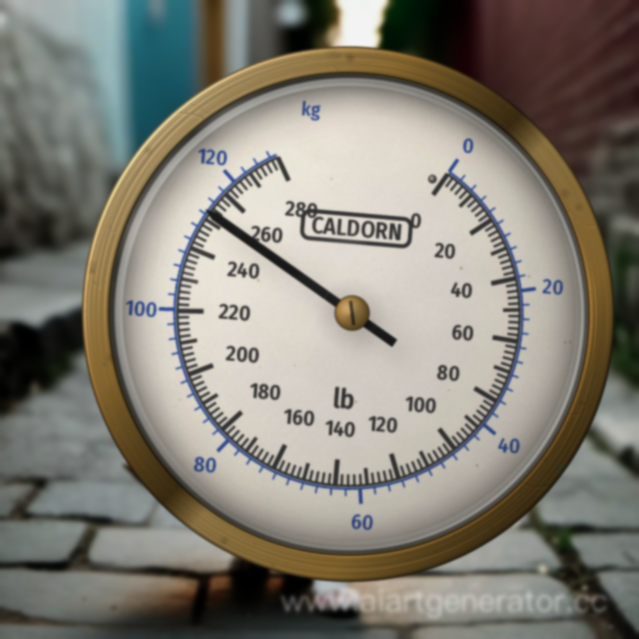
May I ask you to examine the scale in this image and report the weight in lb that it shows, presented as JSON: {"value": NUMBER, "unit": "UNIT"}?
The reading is {"value": 252, "unit": "lb"}
